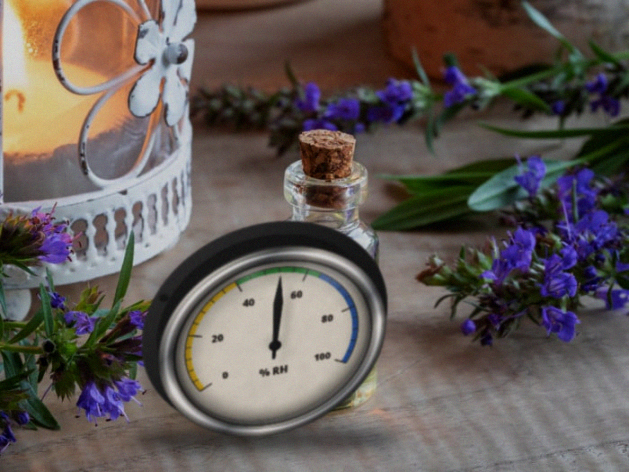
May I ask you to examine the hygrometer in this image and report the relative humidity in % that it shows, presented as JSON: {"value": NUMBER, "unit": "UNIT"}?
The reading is {"value": 52, "unit": "%"}
